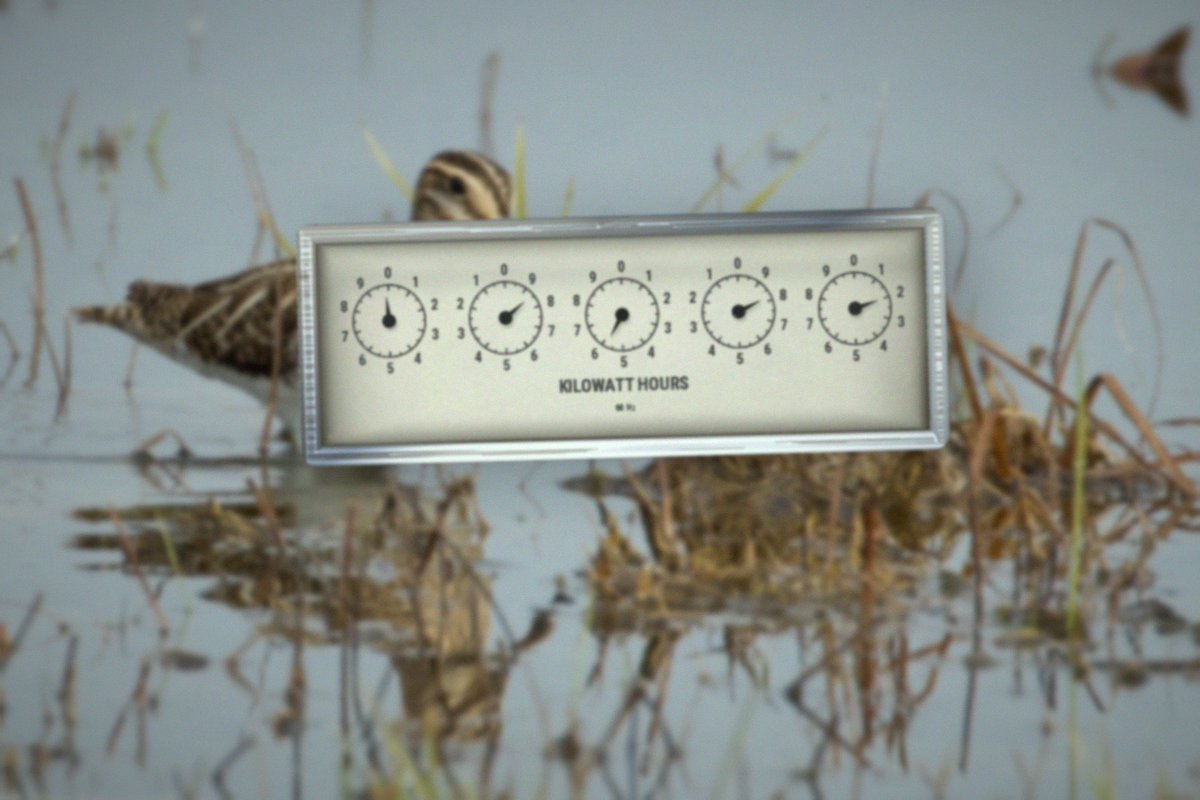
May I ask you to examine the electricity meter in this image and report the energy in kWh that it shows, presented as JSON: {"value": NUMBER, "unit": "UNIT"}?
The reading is {"value": 98582, "unit": "kWh"}
